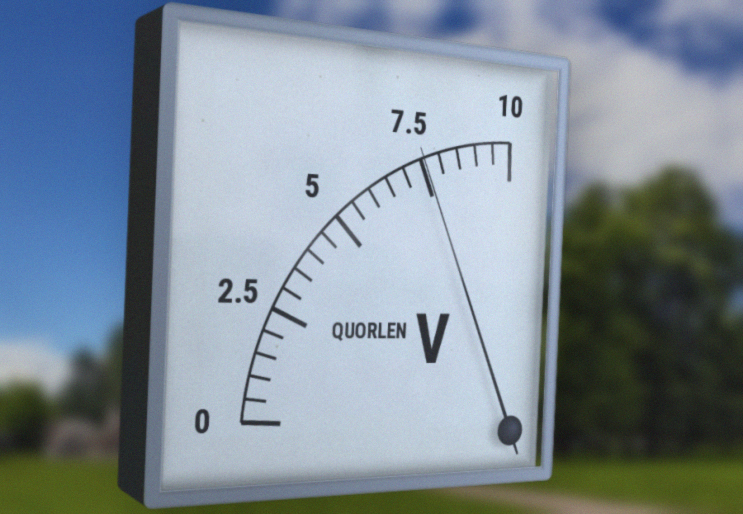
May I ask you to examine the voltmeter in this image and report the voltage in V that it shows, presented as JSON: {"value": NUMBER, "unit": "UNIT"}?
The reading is {"value": 7.5, "unit": "V"}
